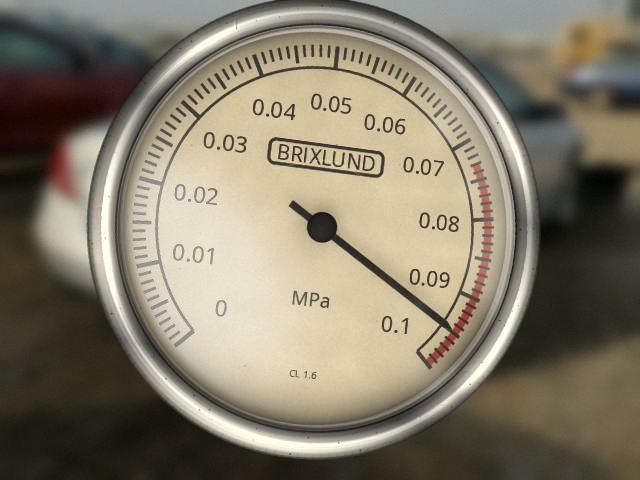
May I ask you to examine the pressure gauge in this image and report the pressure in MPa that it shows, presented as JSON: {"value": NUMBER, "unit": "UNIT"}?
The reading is {"value": 0.095, "unit": "MPa"}
